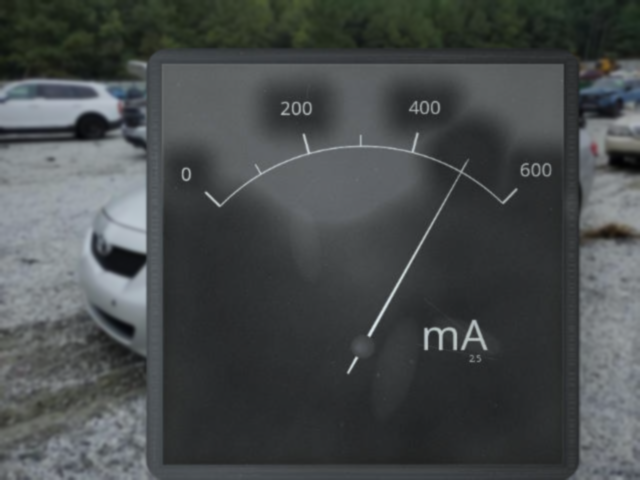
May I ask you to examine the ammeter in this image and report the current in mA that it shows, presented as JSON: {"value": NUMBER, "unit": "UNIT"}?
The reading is {"value": 500, "unit": "mA"}
